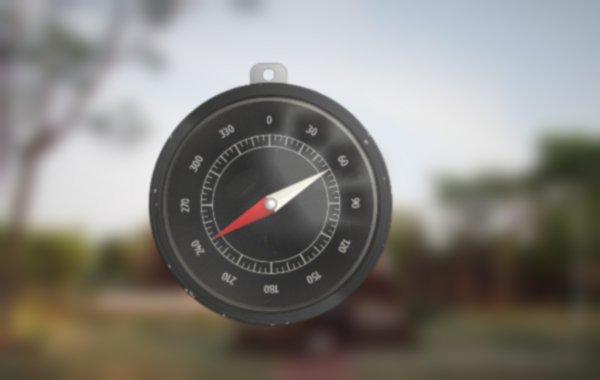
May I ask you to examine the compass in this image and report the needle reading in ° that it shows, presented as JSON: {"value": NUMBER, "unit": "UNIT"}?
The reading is {"value": 240, "unit": "°"}
